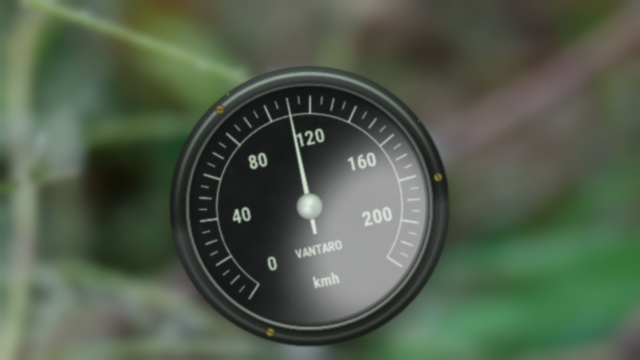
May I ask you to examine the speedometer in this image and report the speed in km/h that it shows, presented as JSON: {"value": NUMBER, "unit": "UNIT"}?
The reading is {"value": 110, "unit": "km/h"}
